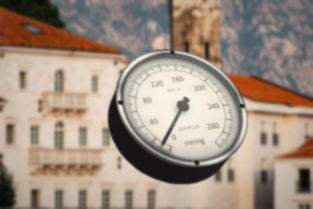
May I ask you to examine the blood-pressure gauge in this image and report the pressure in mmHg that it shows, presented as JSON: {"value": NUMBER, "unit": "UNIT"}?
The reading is {"value": 10, "unit": "mmHg"}
